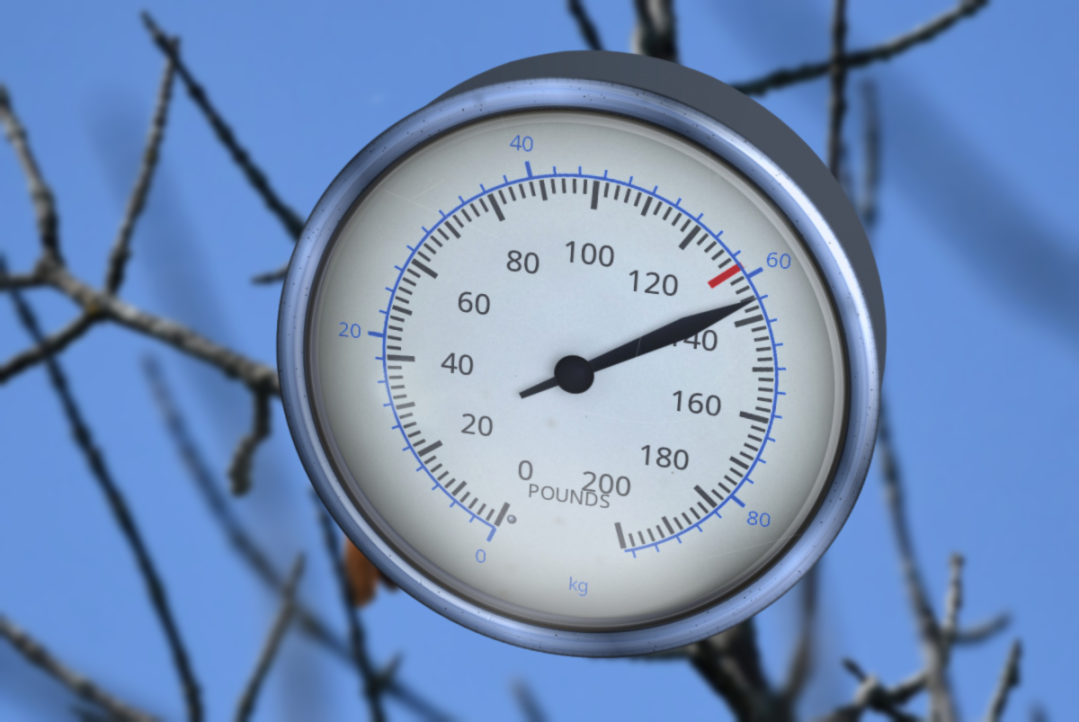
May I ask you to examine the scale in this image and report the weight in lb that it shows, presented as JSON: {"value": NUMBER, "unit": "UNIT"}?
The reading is {"value": 136, "unit": "lb"}
